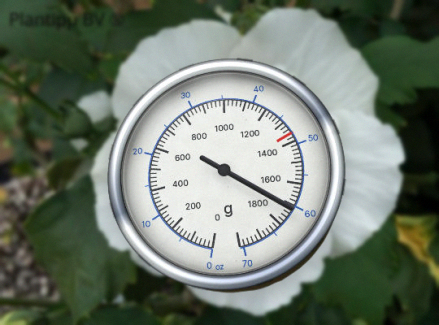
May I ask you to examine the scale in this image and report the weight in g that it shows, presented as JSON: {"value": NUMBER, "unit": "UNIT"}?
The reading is {"value": 1720, "unit": "g"}
